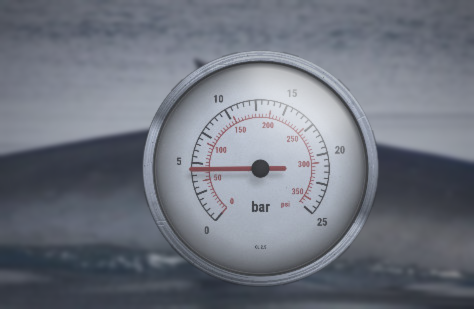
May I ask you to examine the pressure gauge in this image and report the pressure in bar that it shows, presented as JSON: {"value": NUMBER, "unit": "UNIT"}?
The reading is {"value": 4.5, "unit": "bar"}
